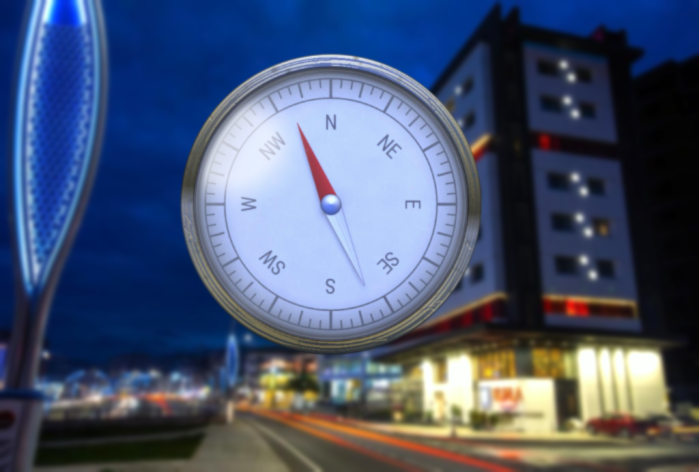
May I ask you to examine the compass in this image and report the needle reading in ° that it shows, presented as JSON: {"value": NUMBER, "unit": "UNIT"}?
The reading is {"value": 337.5, "unit": "°"}
